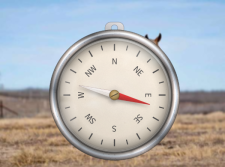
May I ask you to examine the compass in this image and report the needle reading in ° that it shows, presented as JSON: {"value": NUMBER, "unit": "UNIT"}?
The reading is {"value": 105, "unit": "°"}
